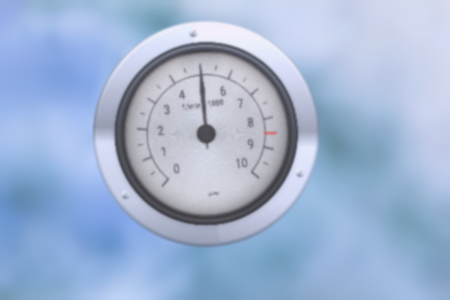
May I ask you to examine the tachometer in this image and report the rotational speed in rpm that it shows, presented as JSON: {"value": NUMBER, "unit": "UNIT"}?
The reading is {"value": 5000, "unit": "rpm"}
